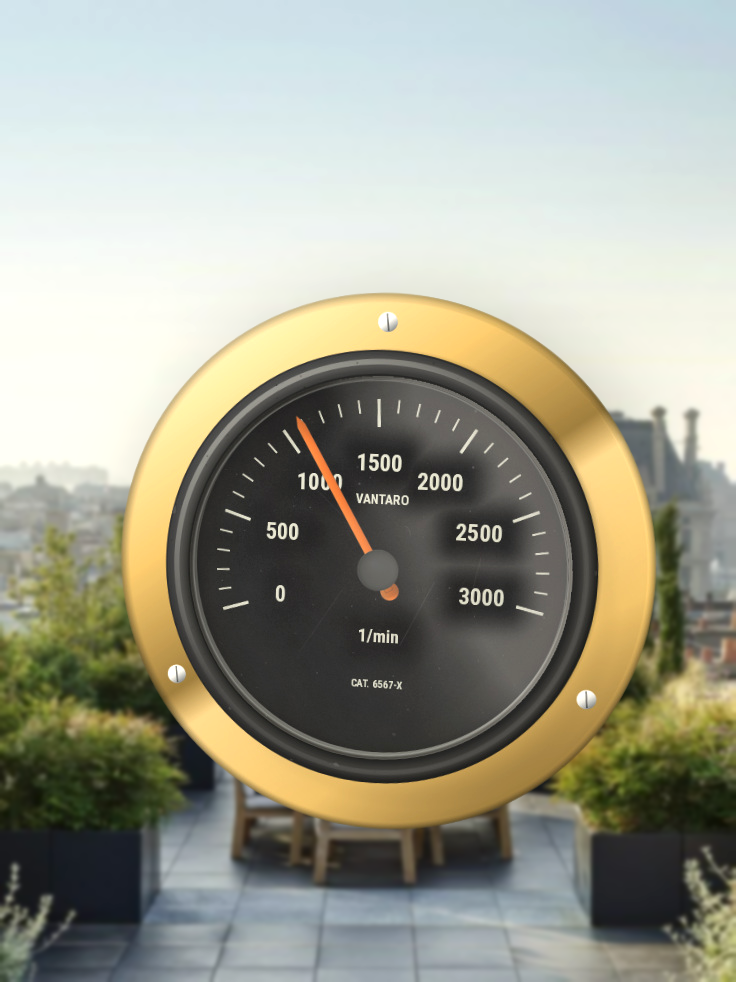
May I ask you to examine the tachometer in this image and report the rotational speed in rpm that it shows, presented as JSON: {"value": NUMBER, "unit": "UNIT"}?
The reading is {"value": 1100, "unit": "rpm"}
